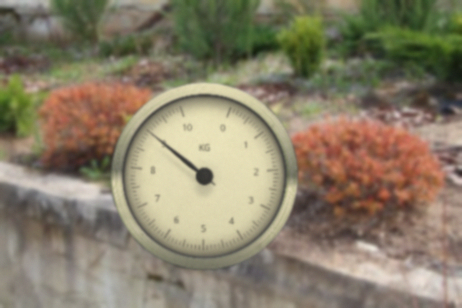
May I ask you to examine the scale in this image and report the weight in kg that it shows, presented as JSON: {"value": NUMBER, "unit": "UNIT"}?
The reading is {"value": 9, "unit": "kg"}
